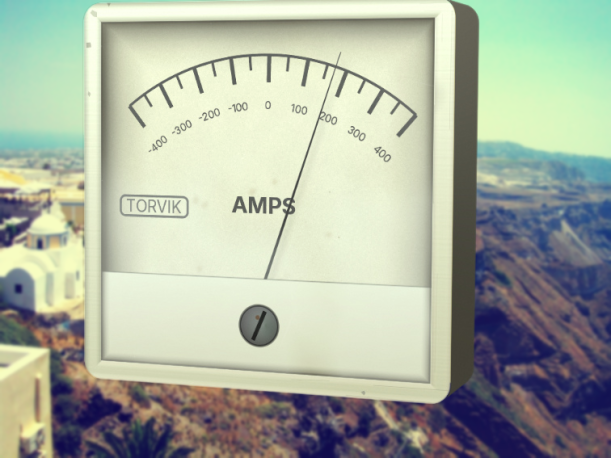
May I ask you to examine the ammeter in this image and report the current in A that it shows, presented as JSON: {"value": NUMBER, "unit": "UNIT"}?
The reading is {"value": 175, "unit": "A"}
